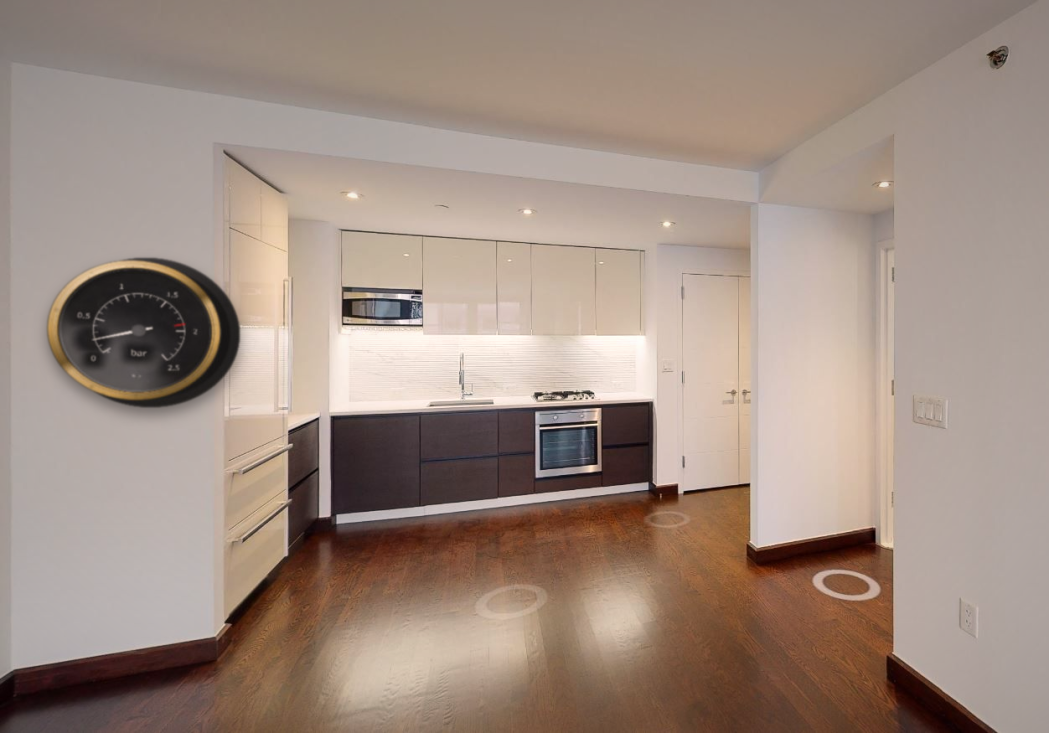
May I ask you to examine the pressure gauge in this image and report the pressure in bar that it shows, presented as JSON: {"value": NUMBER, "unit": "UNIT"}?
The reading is {"value": 0.2, "unit": "bar"}
